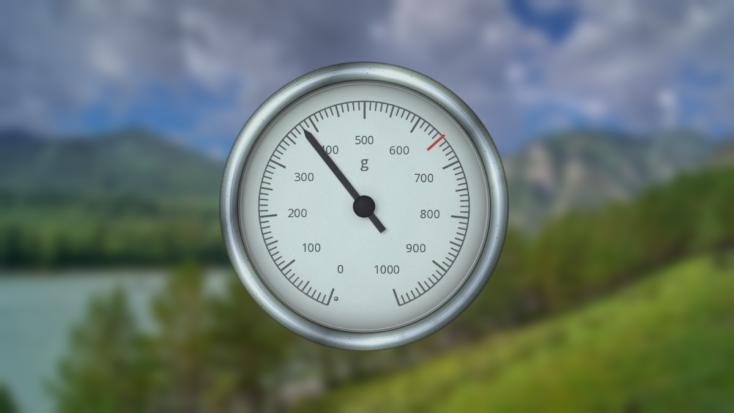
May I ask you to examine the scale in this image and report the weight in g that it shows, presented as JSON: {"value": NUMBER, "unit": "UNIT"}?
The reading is {"value": 380, "unit": "g"}
